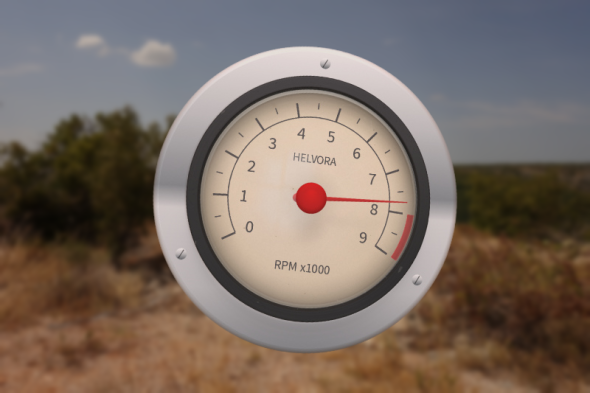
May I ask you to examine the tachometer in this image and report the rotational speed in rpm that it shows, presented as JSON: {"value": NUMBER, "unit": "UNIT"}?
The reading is {"value": 7750, "unit": "rpm"}
